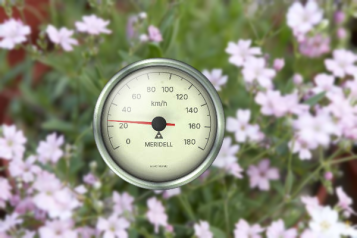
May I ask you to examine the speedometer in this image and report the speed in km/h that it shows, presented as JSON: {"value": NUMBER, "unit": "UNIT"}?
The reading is {"value": 25, "unit": "km/h"}
